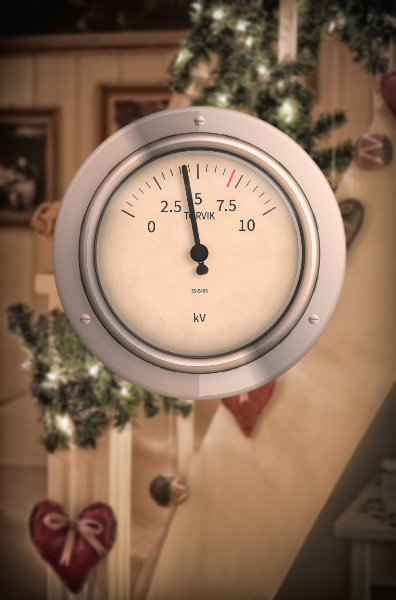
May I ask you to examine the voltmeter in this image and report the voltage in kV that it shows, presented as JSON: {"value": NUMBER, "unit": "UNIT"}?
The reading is {"value": 4.25, "unit": "kV"}
